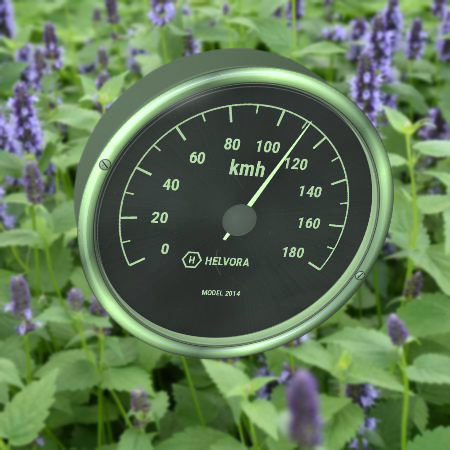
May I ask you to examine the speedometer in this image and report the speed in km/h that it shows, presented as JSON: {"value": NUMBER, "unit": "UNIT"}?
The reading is {"value": 110, "unit": "km/h"}
